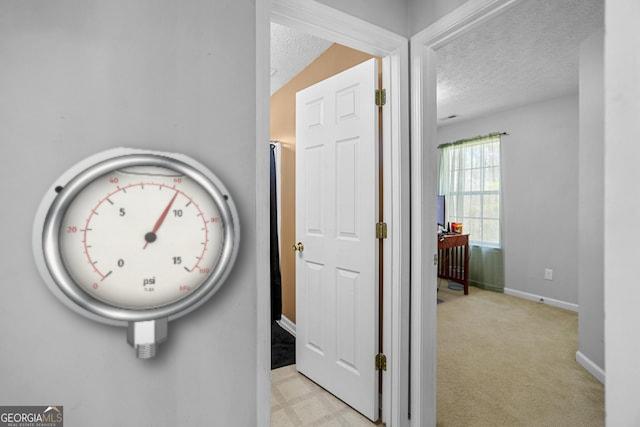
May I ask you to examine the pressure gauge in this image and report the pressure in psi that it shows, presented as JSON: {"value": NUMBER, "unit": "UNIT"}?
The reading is {"value": 9, "unit": "psi"}
